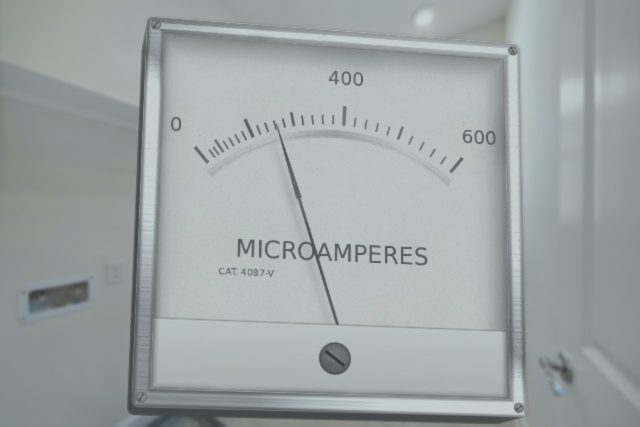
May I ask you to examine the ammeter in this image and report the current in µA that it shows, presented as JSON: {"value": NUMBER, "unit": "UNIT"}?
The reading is {"value": 260, "unit": "µA"}
